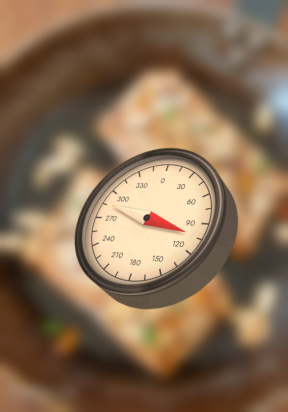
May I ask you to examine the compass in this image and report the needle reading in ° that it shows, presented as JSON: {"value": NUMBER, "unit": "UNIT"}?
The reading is {"value": 105, "unit": "°"}
